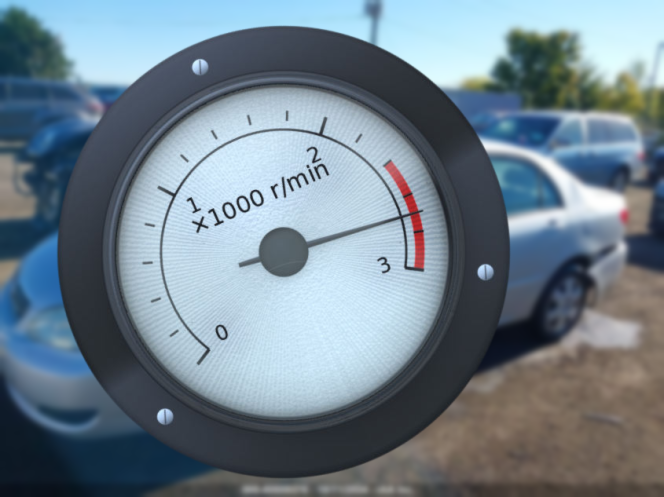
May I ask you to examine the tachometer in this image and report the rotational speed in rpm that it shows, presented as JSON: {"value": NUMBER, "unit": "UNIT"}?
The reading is {"value": 2700, "unit": "rpm"}
